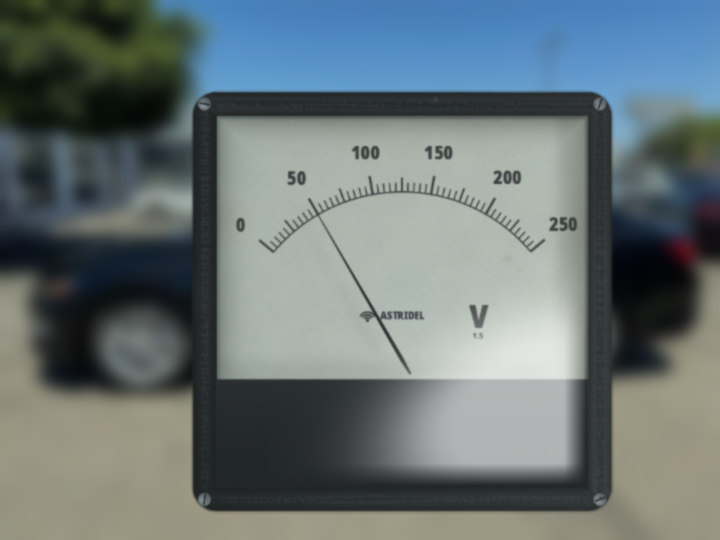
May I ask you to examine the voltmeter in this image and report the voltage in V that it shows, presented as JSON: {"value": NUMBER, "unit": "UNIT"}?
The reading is {"value": 50, "unit": "V"}
